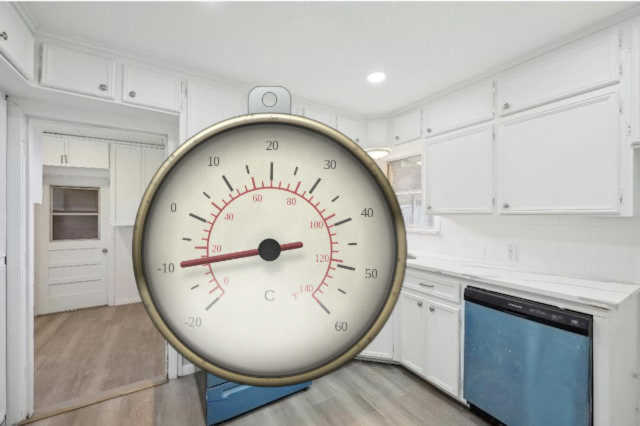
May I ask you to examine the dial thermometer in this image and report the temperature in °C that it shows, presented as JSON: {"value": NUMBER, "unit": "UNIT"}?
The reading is {"value": -10, "unit": "°C"}
